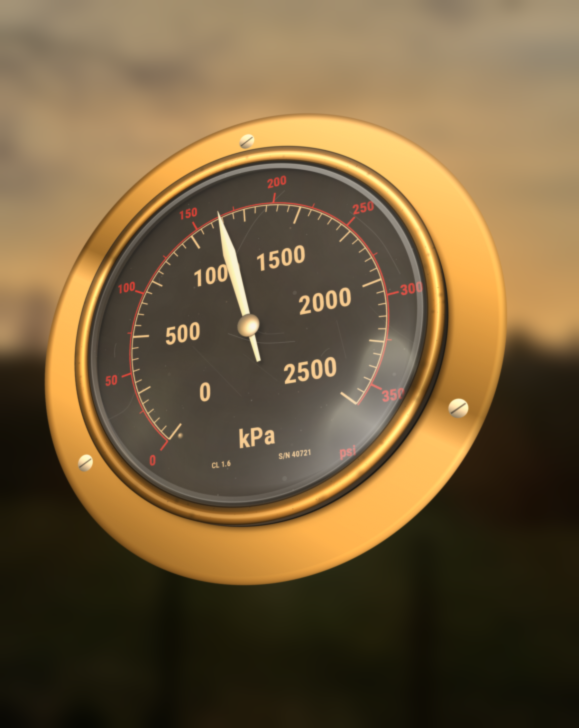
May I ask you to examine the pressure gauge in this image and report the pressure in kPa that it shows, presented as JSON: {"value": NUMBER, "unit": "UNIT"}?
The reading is {"value": 1150, "unit": "kPa"}
